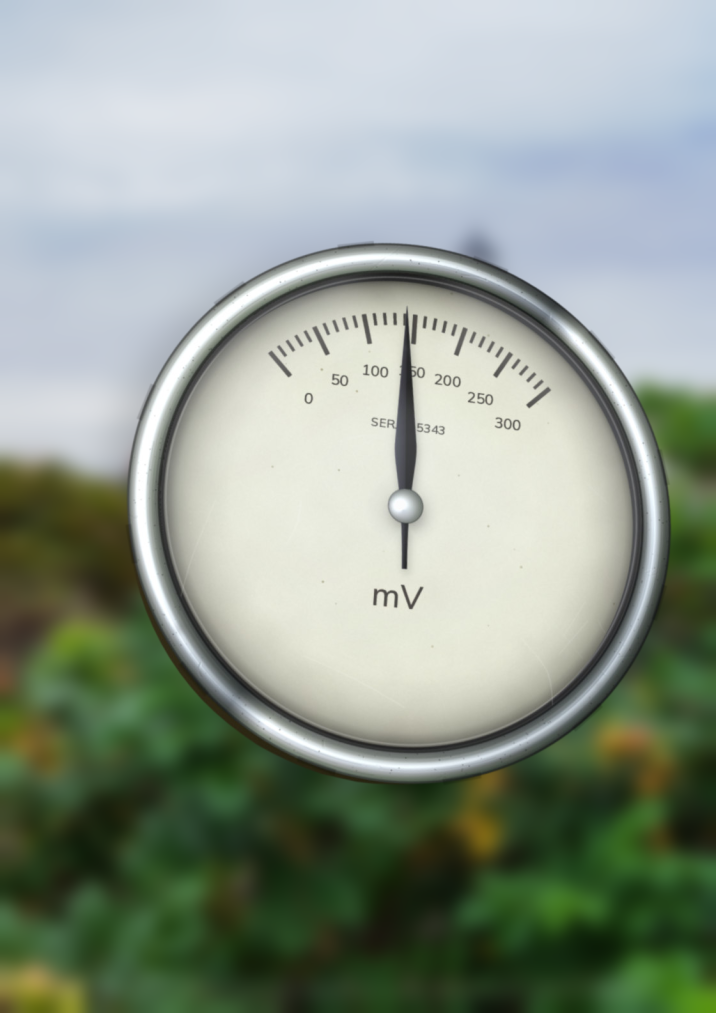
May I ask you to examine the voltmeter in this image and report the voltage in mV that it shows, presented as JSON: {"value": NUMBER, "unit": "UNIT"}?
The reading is {"value": 140, "unit": "mV"}
